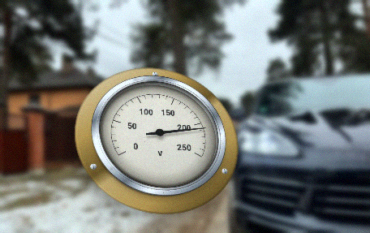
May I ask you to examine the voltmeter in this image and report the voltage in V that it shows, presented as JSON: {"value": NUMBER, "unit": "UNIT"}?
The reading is {"value": 210, "unit": "V"}
